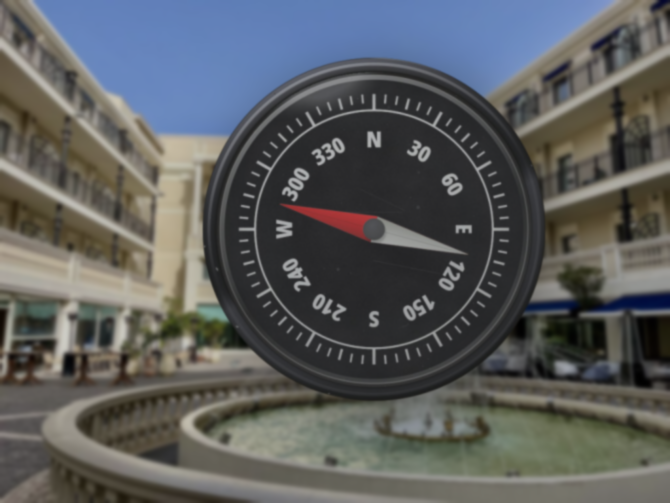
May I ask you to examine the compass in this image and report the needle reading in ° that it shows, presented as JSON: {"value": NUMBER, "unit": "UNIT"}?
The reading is {"value": 285, "unit": "°"}
